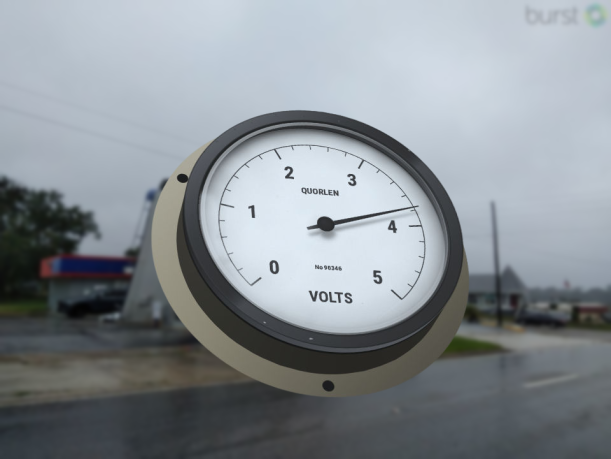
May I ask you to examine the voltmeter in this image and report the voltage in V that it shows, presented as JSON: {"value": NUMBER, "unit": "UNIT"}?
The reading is {"value": 3.8, "unit": "V"}
